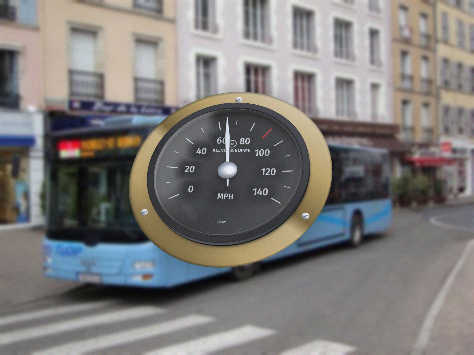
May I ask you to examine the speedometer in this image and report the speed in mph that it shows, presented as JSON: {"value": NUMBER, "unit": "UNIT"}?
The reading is {"value": 65, "unit": "mph"}
